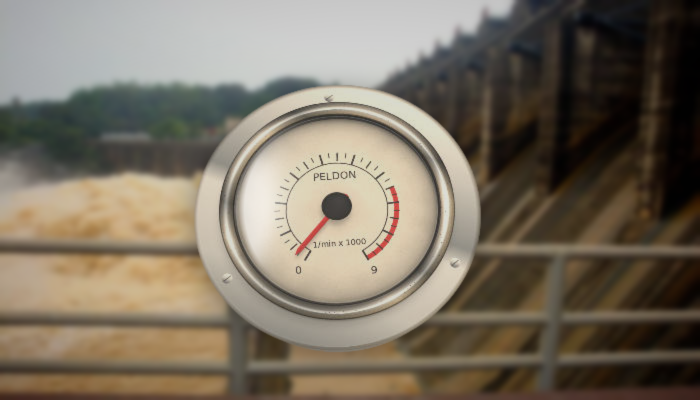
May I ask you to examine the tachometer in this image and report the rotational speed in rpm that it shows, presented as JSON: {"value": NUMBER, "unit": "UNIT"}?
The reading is {"value": 250, "unit": "rpm"}
